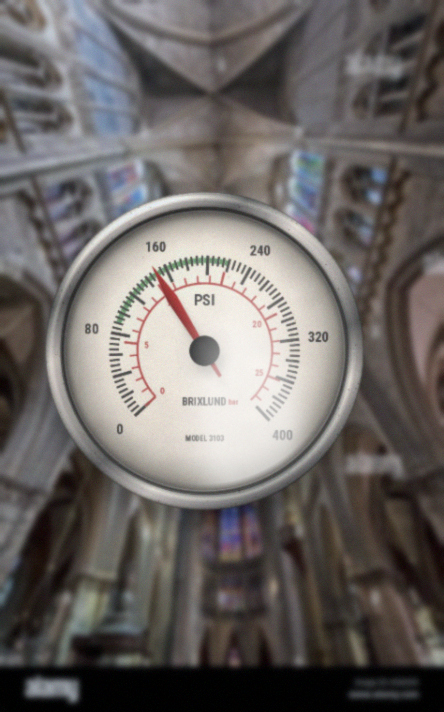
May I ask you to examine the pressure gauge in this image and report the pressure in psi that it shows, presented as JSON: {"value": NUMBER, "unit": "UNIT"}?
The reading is {"value": 150, "unit": "psi"}
